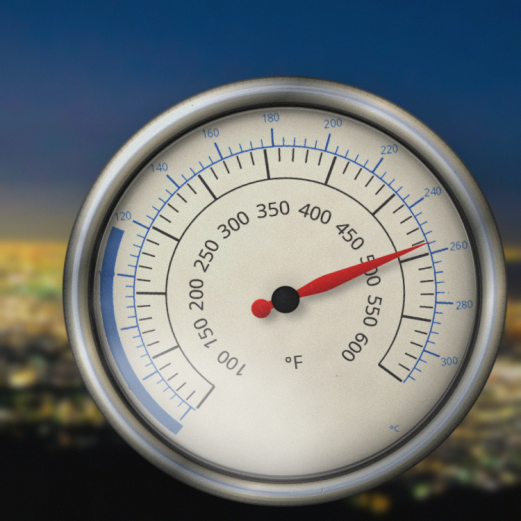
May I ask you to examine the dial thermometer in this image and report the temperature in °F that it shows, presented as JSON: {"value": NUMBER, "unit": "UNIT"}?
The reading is {"value": 490, "unit": "°F"}
